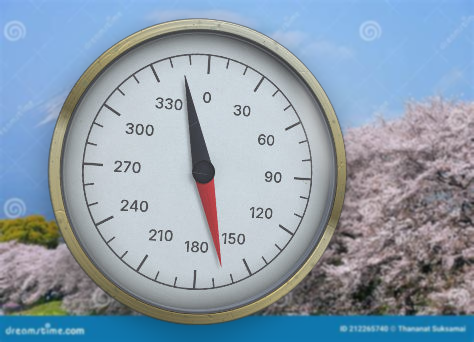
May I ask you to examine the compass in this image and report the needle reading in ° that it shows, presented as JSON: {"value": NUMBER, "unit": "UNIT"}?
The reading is {"value": 165, "unit": "°"}
